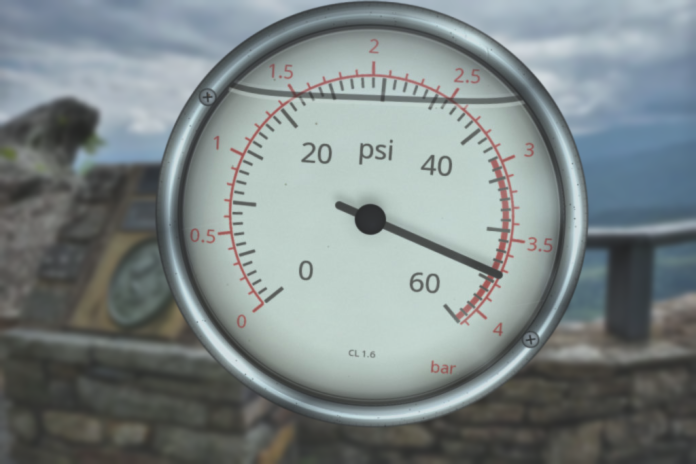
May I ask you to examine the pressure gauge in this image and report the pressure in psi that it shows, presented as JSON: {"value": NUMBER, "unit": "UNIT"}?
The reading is {"value": 54, "unit": "psi"}
